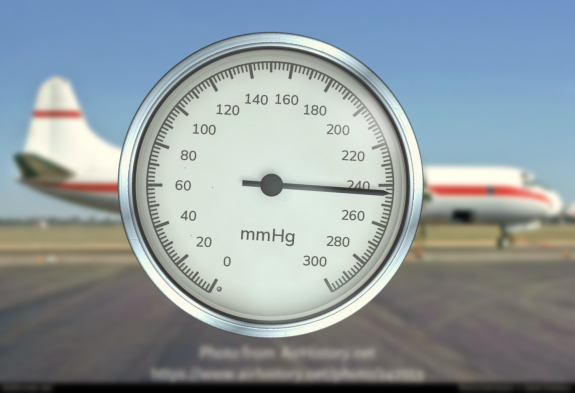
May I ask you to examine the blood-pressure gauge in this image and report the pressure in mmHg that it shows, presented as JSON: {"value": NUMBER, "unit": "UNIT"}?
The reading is {"value": 244, "unit": "mmHg"}
